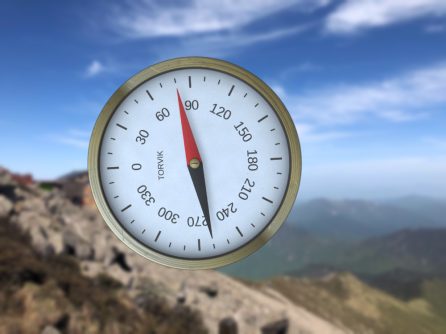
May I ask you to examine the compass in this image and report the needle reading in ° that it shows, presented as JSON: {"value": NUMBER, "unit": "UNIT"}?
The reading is {"value": 80, "unit": "°"}
